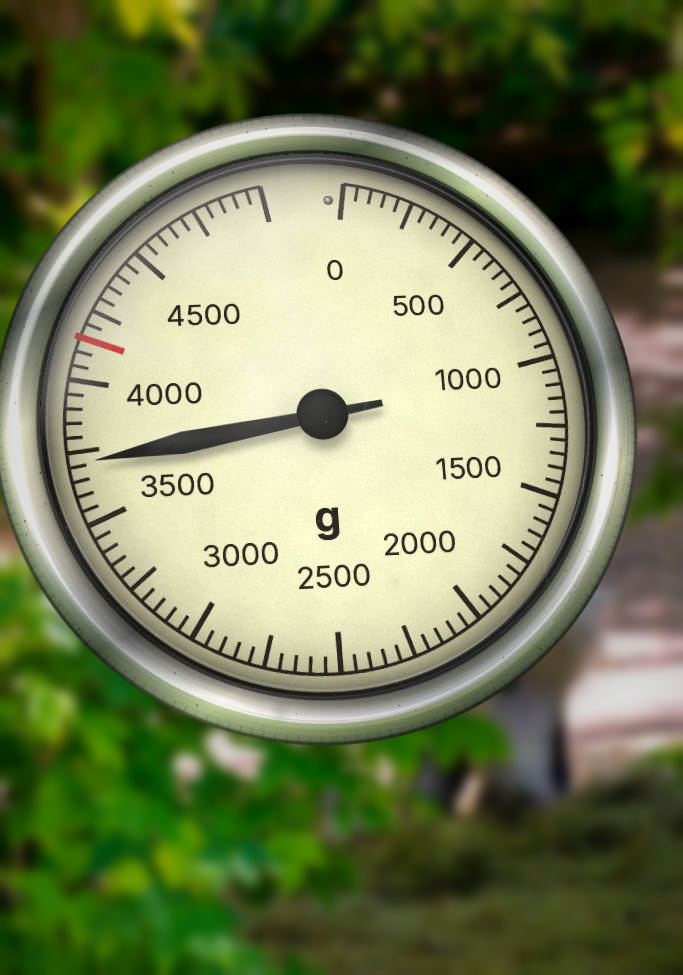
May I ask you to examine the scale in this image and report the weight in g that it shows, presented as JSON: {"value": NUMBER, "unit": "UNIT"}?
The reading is {"value": 3700, "unit": "g"}
